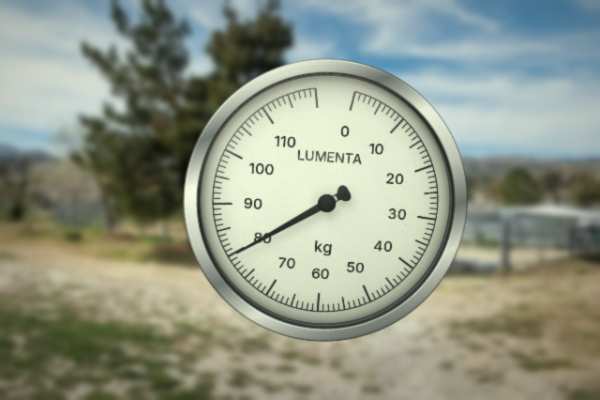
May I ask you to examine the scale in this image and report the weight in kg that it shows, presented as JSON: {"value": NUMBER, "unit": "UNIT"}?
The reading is {"value": 80, "unit": "kg"}
